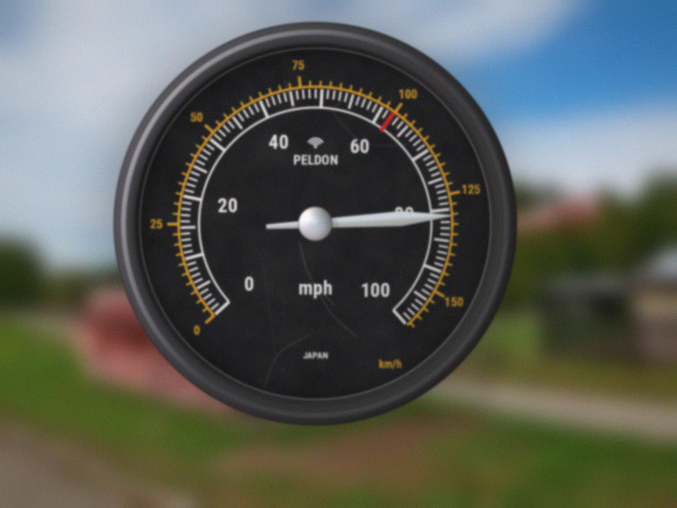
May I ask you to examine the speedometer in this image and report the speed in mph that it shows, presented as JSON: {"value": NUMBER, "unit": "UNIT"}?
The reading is {"value": 81, "unit": "mph"}
